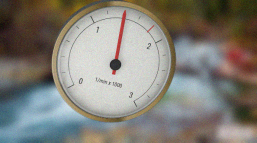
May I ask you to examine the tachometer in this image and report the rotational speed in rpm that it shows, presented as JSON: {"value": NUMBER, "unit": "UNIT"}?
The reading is {"value": 1400, "unit": "rpm"}
